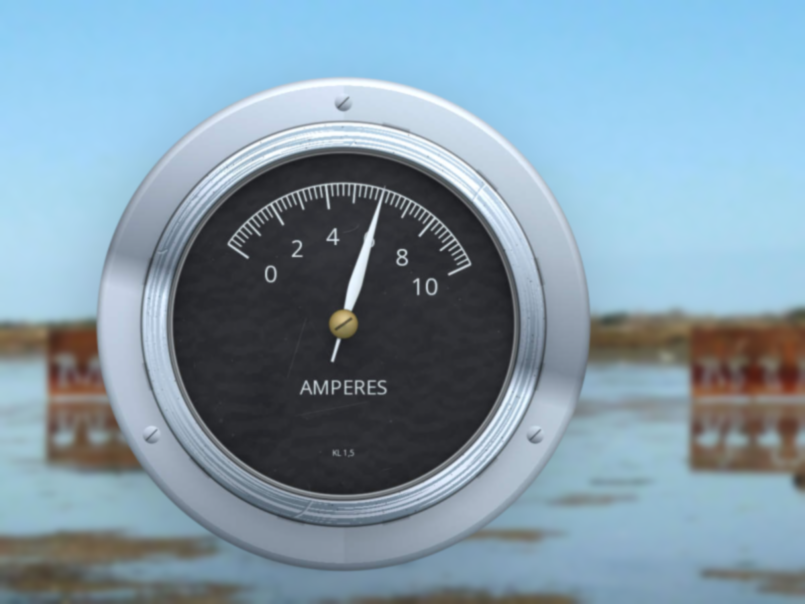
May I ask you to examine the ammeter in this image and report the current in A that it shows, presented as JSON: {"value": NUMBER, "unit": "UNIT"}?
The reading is {"value": 6, "unit": "A"}
